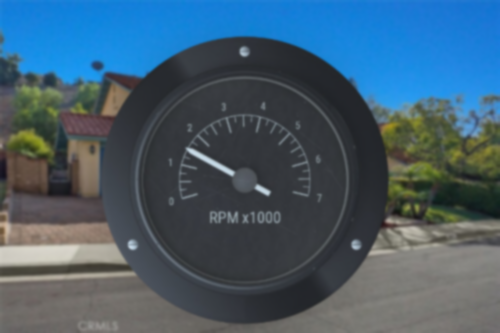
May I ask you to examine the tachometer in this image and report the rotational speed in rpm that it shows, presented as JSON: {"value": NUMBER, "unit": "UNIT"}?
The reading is {"value": 1500, "unit": "rpm"}
